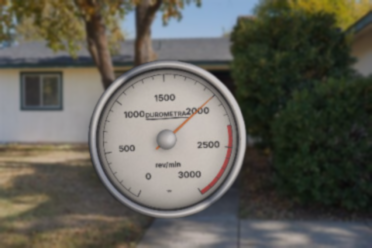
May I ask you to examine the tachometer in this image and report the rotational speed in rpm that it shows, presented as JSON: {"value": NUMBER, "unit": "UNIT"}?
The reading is {"value": 2000, "unit": "rpm"}
